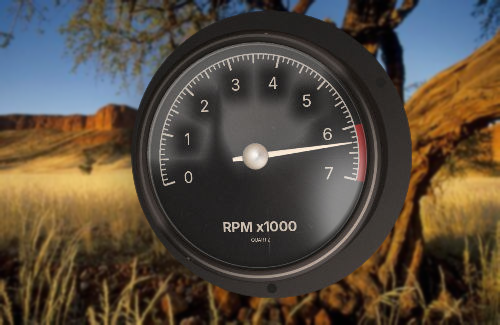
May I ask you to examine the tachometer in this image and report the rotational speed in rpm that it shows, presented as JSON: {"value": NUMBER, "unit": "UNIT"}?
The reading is {"value": 6300, "unit": "rpm"}
